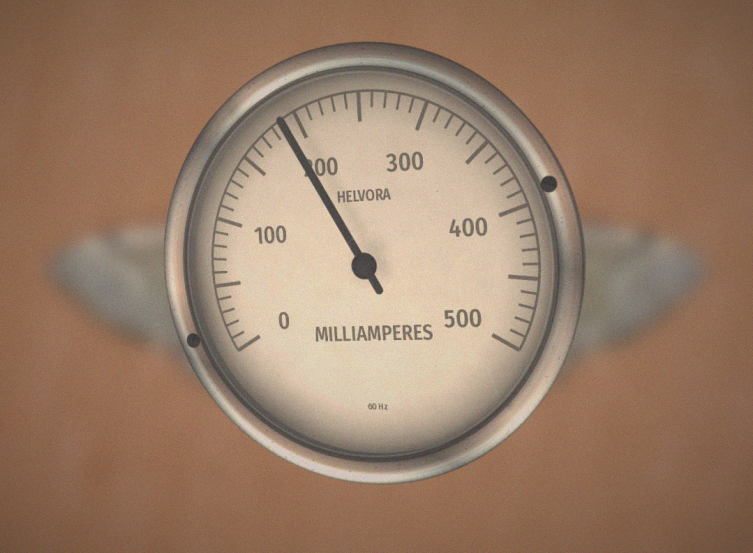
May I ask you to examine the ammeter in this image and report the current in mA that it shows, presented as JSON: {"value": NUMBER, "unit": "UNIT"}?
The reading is {"value": 190, "unit": "mA"}
